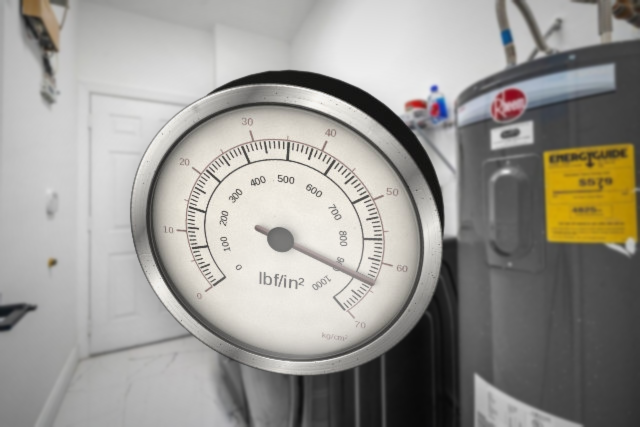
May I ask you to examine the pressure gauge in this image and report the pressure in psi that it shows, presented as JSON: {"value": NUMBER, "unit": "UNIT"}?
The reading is {"value": 900, "unit": "psi"}
